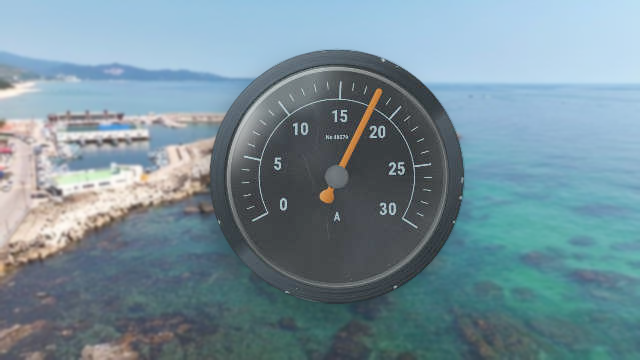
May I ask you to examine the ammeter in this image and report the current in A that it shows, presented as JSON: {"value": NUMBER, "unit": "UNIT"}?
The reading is {"value": 18, "unit": "A"}
